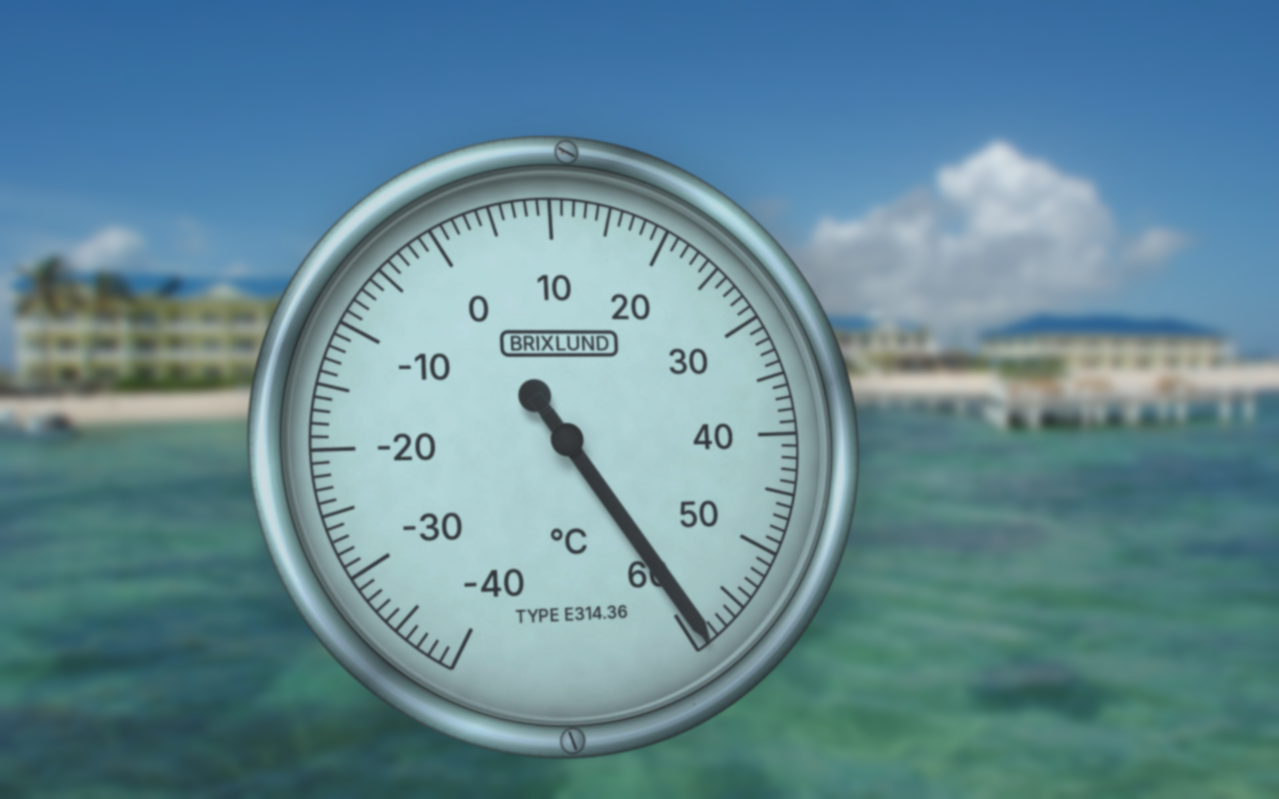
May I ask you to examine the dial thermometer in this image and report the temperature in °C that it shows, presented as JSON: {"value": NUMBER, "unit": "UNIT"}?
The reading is {"value": 59, "unit": "°C"}
